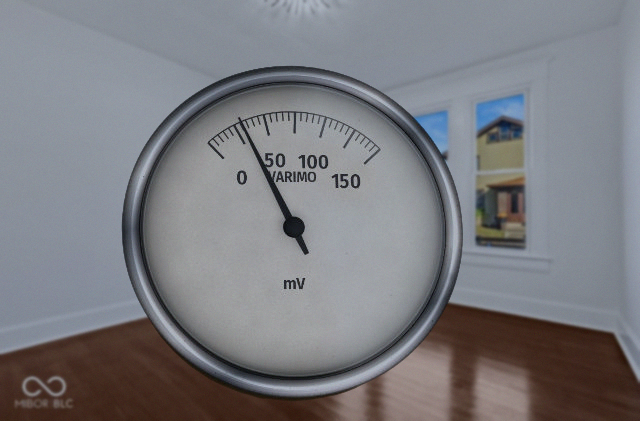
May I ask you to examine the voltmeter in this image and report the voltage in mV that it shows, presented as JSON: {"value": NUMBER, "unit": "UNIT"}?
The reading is {"value": 30, "unit": "mV"}
